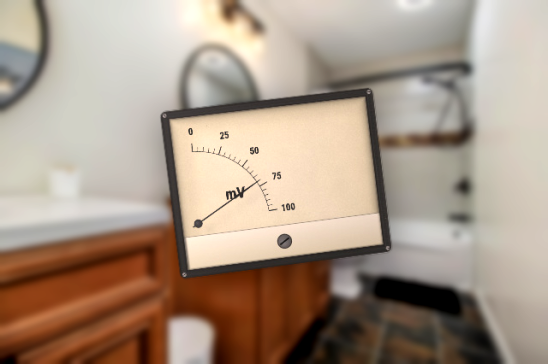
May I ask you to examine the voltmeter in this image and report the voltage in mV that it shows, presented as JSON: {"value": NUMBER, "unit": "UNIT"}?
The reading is {"value": 70, "unit": "mV"}
